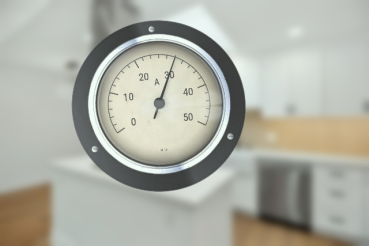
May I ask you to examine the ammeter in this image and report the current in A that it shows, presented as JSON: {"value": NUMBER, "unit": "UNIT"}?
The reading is {"value": 30, "unit": "A"}
